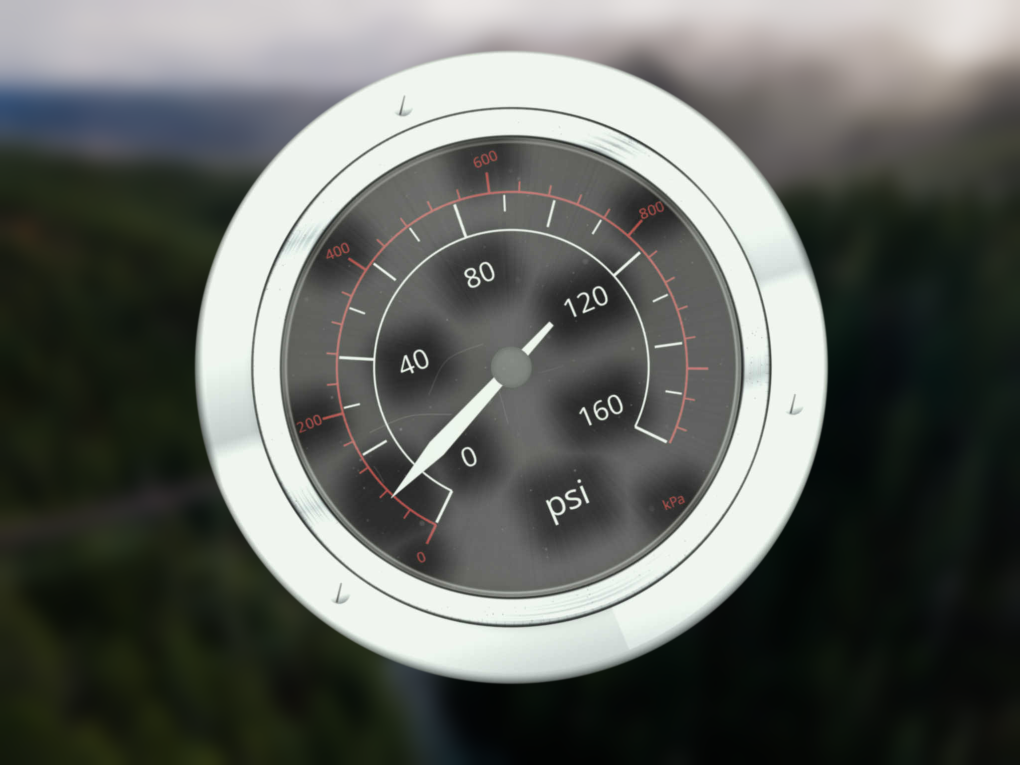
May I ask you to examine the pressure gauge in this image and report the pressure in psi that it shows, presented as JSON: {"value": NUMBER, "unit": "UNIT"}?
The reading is {"value": 10, "unit": "psi"}
